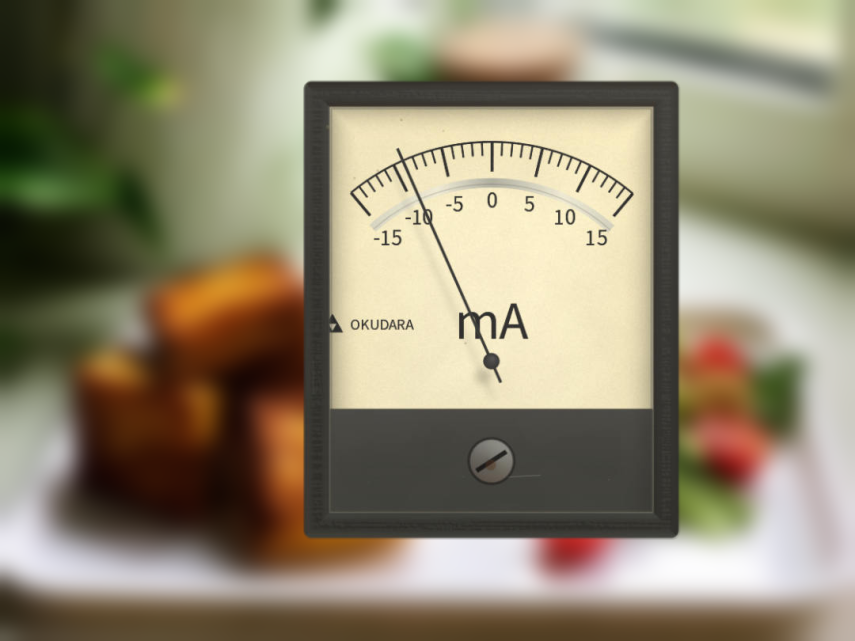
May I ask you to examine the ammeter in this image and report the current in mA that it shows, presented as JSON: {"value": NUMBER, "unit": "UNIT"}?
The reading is {"value": -9, "unit": "mA"}
